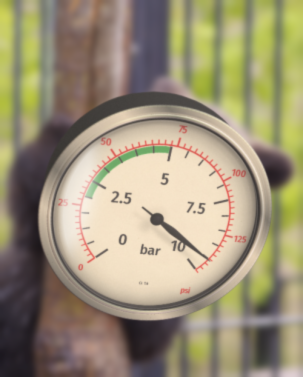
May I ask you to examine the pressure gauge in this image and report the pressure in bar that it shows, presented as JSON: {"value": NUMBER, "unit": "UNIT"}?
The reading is {"value": 9.5, "unit": "bar"}
